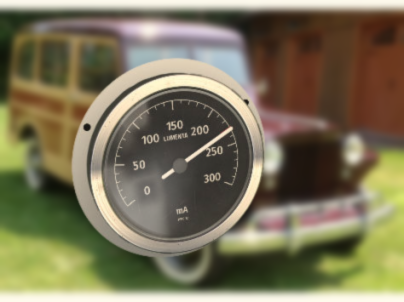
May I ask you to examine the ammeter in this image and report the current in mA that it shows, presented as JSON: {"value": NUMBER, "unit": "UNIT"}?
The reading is {"value": 230, "unit": "mA"}
